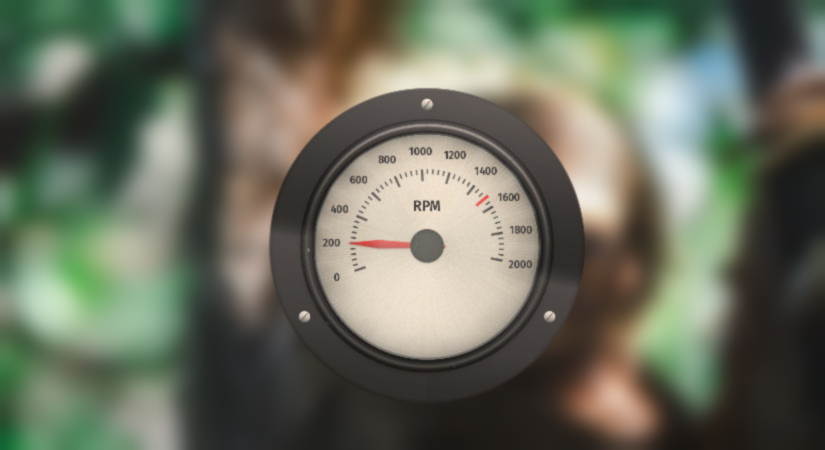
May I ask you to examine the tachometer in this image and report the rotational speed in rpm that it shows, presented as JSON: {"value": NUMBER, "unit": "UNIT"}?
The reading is {"value": 200, "unit": "rpm"}
